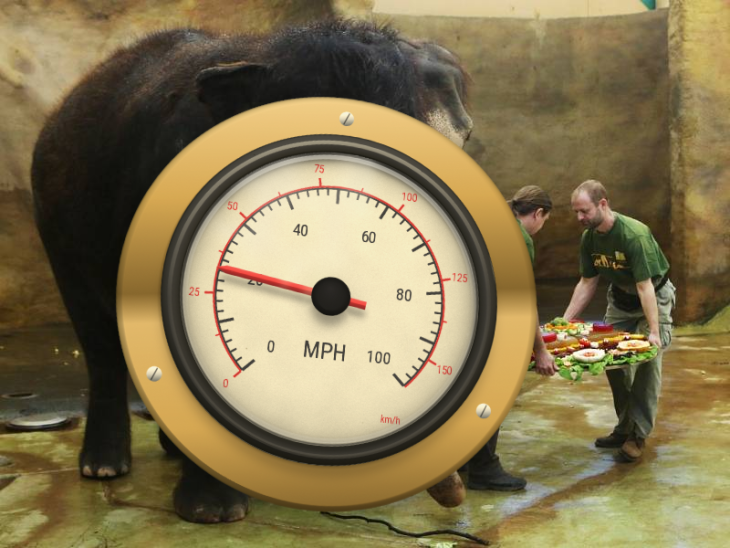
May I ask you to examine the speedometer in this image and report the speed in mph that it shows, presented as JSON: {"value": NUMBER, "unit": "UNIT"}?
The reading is {"value": 20, "unit": "mph"}
